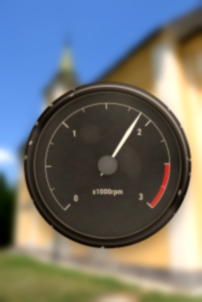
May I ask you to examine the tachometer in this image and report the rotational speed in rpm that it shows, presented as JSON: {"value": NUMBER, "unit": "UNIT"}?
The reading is {"value": 1875, "unit": "rpm"}
